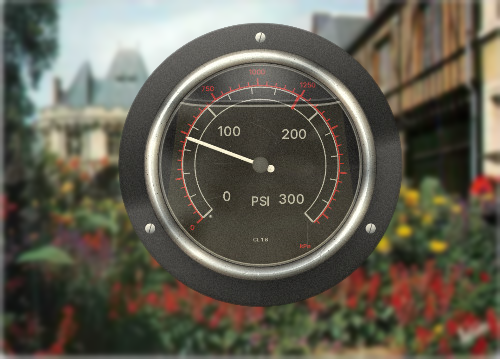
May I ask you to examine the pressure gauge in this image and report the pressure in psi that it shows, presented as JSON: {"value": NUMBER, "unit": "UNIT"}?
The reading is {"value": 70, "unit": "psi"}
